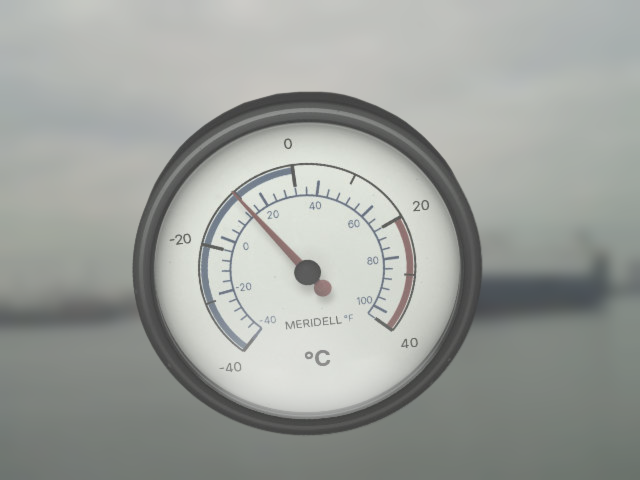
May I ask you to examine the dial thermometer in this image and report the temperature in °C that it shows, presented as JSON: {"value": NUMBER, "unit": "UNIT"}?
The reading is {"value": -10, "unit": "°C"}
